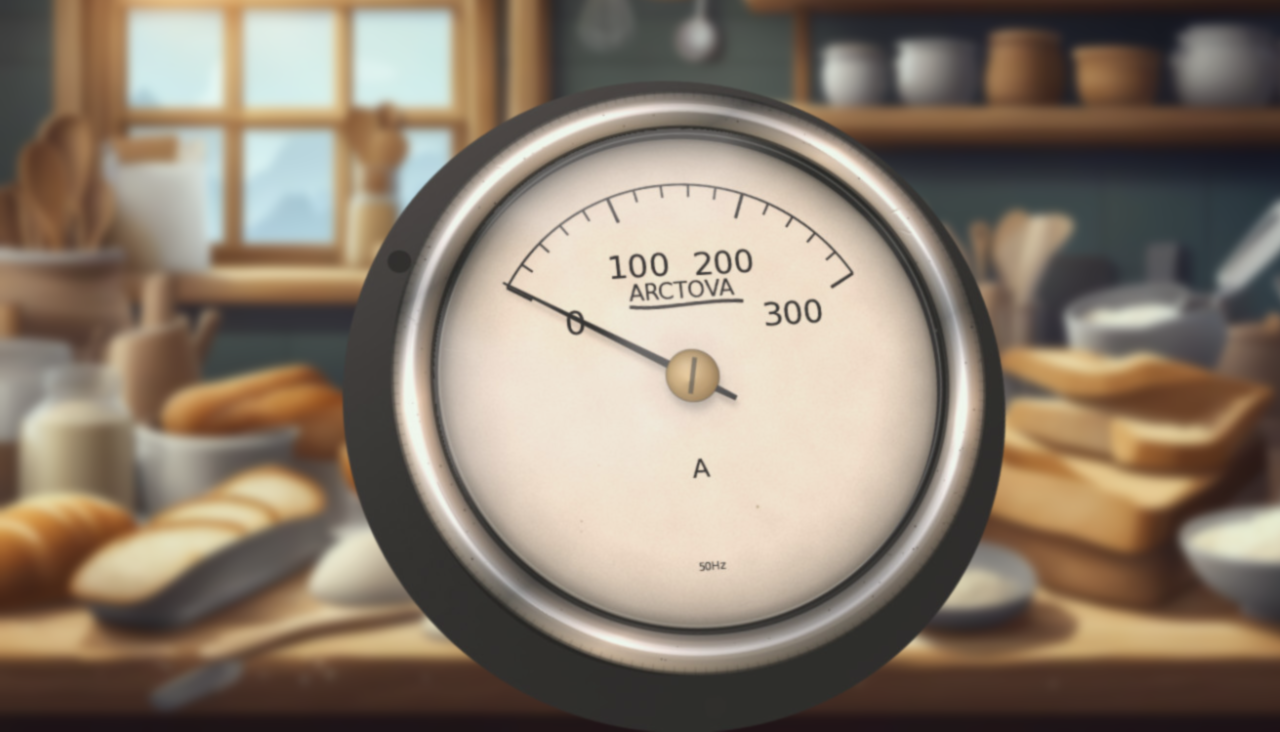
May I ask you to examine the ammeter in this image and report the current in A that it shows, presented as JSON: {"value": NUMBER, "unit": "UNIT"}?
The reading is {"value": 0, "unit": "A"}
